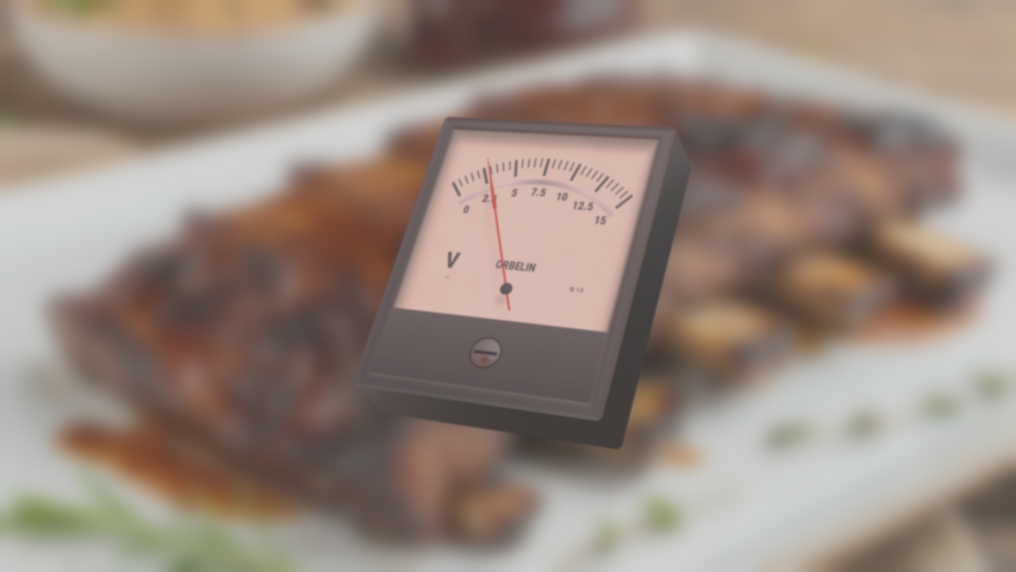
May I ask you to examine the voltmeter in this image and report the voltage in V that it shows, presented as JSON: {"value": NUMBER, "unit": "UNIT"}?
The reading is {"value": 3, "unit": "V"}
